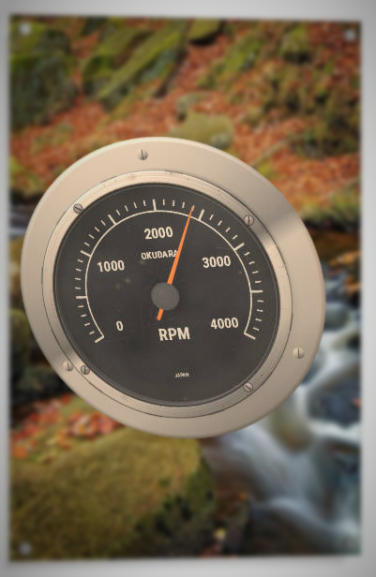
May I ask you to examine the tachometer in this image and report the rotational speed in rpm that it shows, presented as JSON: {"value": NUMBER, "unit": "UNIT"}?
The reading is {"value": 2400, "unit": "rpm"}
